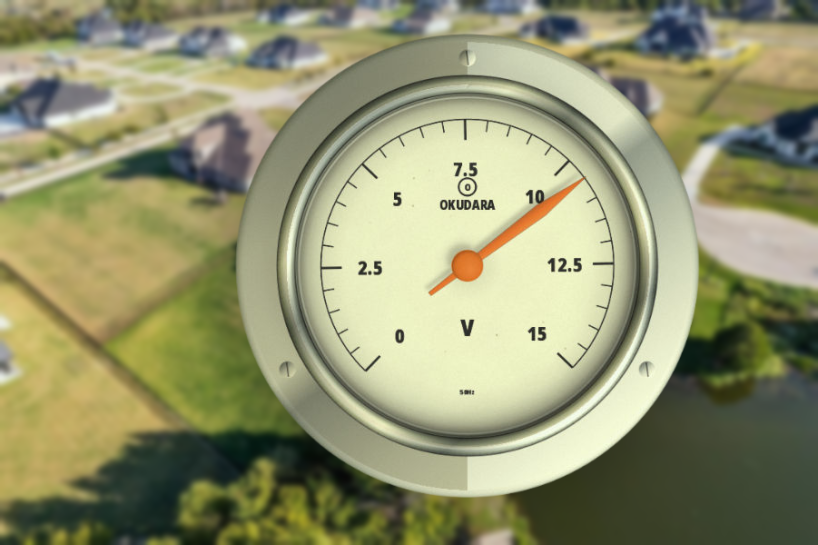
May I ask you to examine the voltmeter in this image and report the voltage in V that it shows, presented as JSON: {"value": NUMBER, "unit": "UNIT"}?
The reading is {"value": 10.5, "unit": "V"}
